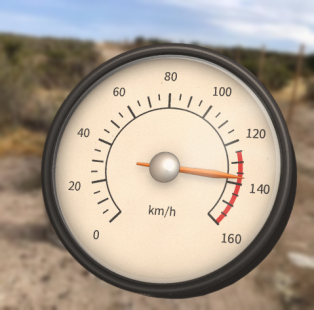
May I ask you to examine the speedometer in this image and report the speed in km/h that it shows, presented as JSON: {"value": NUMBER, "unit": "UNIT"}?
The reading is {"value": 137.5, "unit": "km/h"}
